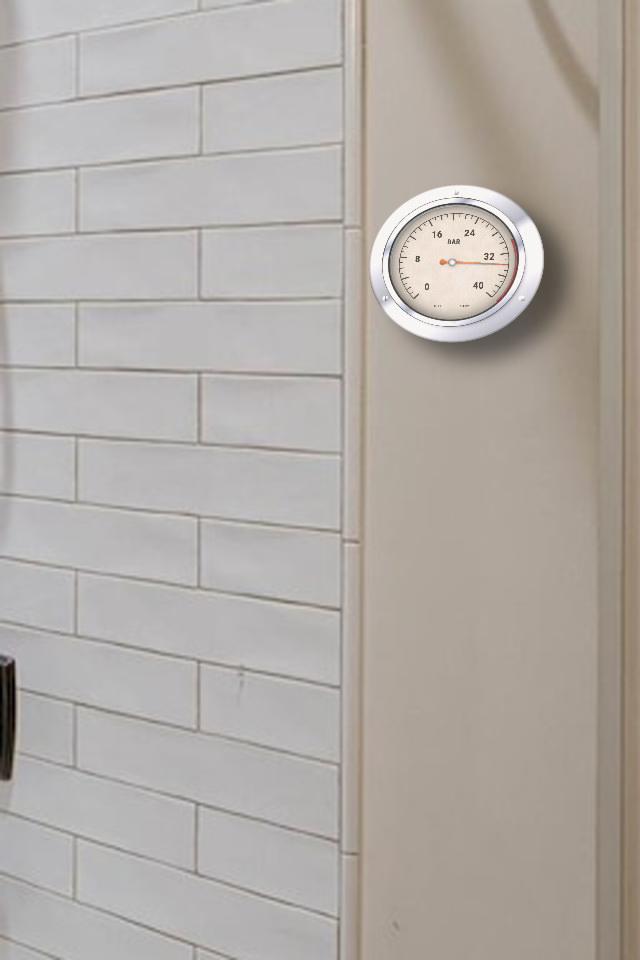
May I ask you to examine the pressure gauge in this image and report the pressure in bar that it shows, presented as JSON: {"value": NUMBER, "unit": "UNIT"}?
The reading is {"value": 34, "unit": "bar"}
